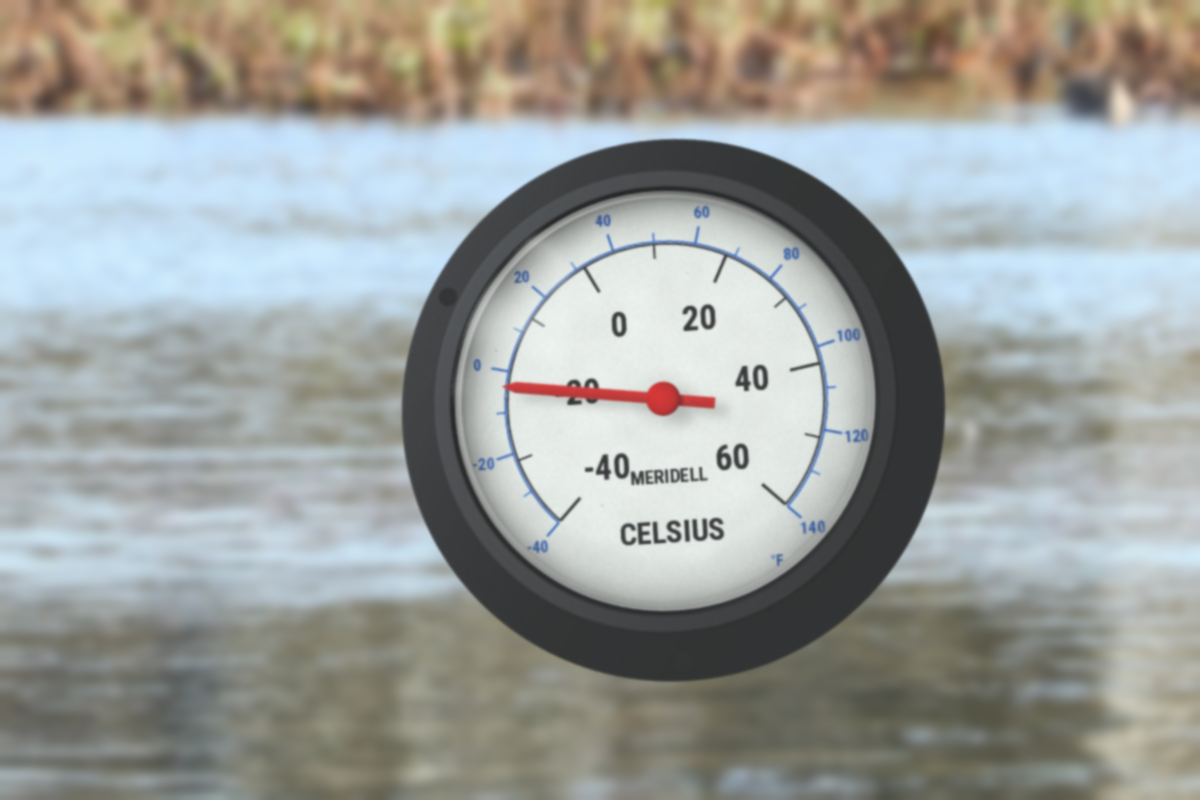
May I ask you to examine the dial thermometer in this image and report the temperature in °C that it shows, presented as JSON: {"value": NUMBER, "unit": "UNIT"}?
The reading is {"value": -20, "unit": "°C"}
